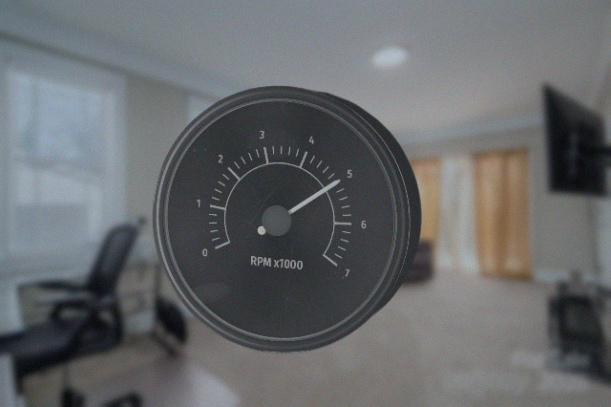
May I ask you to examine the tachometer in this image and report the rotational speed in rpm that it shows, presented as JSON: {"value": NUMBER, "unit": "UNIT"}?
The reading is {"value": 5000, "unit": "rpm"}
